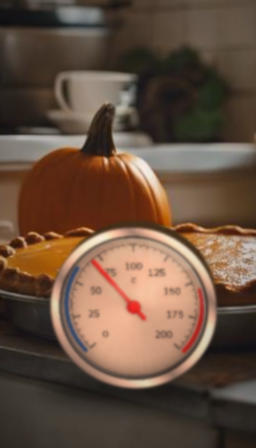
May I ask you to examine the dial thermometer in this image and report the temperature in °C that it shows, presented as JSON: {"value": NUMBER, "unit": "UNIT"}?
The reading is {"value": 70, "unit": "°C"}
